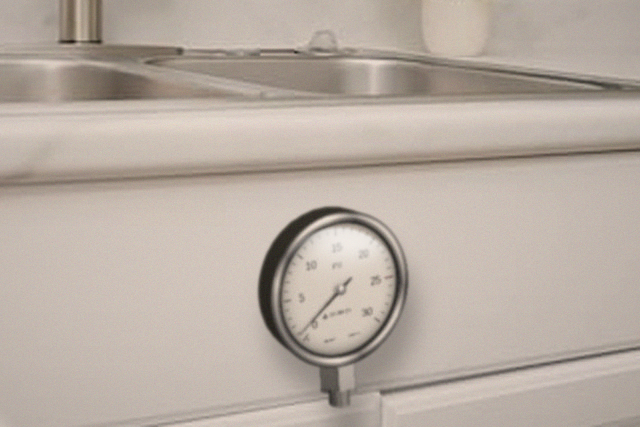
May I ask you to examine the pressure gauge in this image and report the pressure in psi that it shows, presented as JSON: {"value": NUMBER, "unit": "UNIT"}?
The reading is {"value": 1, "unit": "psi"}
